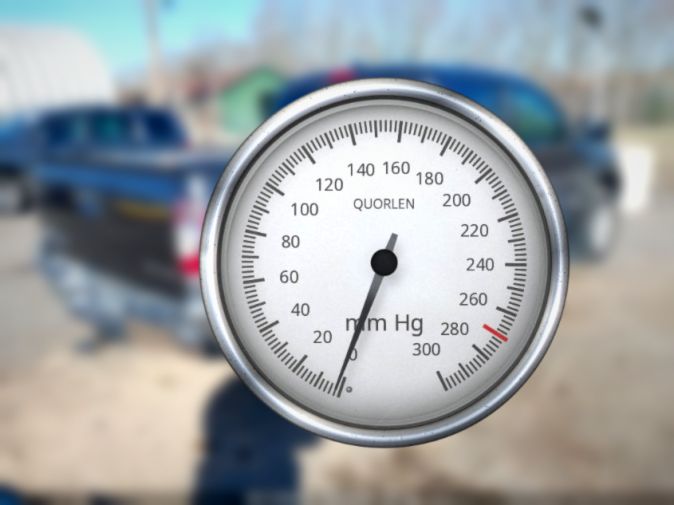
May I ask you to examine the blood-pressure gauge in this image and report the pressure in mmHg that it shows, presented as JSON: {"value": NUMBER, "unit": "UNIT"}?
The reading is {"value": 2, "unit": "mmHg"}
